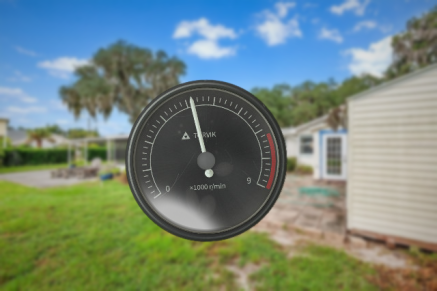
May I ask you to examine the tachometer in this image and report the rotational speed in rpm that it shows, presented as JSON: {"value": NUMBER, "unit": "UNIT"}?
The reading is {"value": 4200, "unit": "rpm"}
